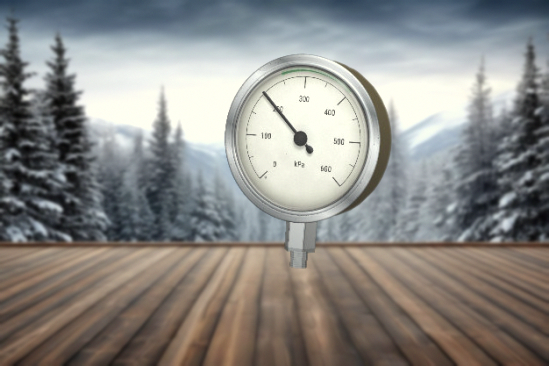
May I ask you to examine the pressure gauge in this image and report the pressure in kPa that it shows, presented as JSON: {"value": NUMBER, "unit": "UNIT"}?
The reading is {"value": 200, "unit": "kPa"}
